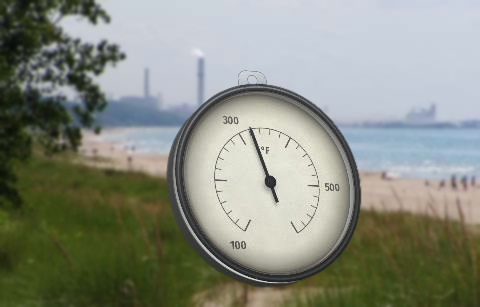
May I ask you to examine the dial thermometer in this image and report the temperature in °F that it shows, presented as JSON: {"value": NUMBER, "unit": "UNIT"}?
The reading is {"value": 320, "unit": "°F"}
